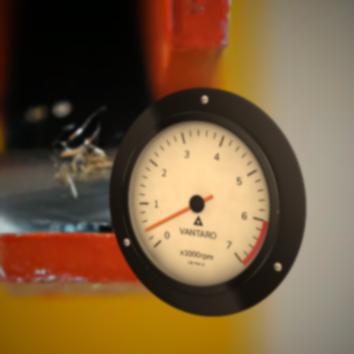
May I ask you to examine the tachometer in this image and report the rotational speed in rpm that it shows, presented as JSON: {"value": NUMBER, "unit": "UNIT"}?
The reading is {"value": 400, "unit": "rpm"}
